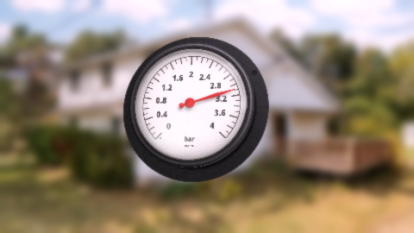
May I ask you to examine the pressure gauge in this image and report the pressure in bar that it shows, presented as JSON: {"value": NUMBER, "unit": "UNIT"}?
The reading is {"value": 3.1, "unit": "bar"}
